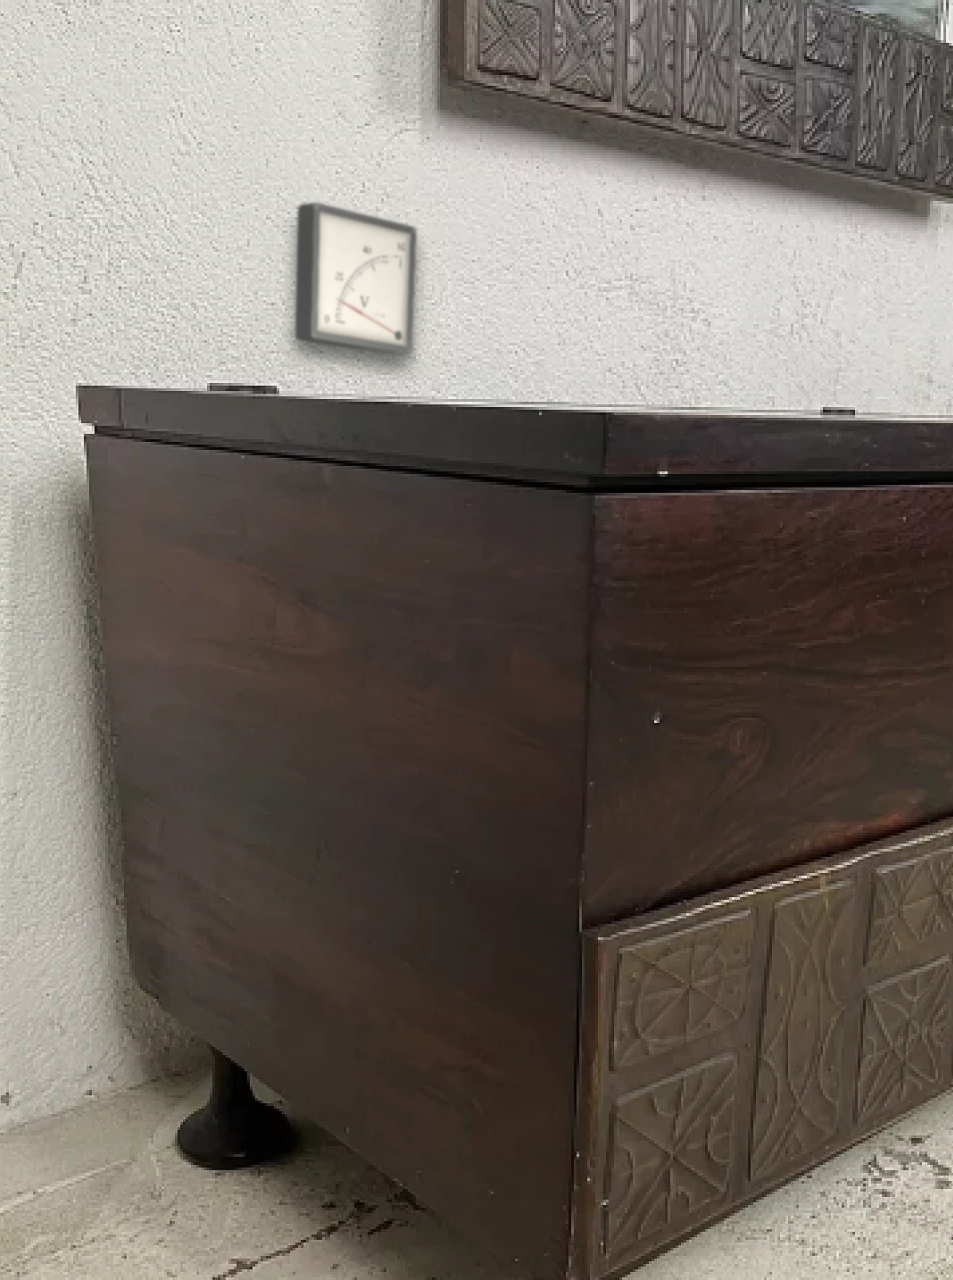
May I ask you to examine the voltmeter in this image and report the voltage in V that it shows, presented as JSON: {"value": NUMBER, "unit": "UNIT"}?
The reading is {"value": 10, "unit": "V"}
